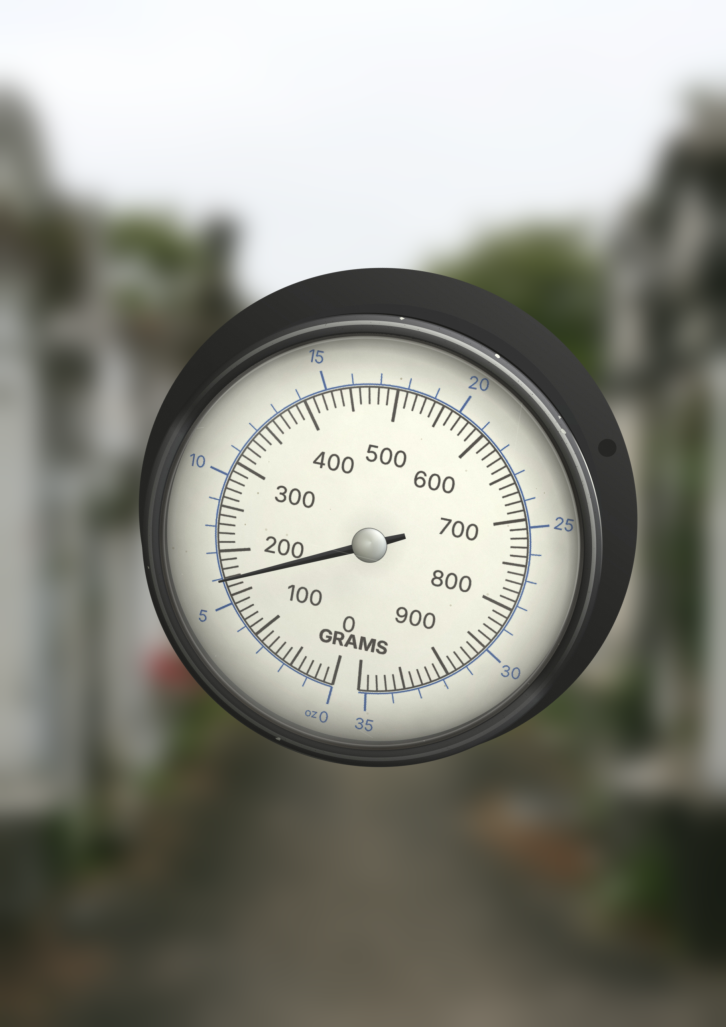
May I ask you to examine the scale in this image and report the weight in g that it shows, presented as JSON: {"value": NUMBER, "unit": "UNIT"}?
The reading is {"value": 170, "unit": "g"}
